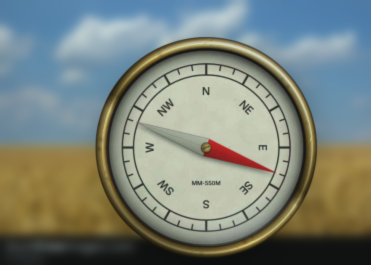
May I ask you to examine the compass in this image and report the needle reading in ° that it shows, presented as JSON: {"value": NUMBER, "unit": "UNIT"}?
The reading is {"value": 110, "unit": "°"}
